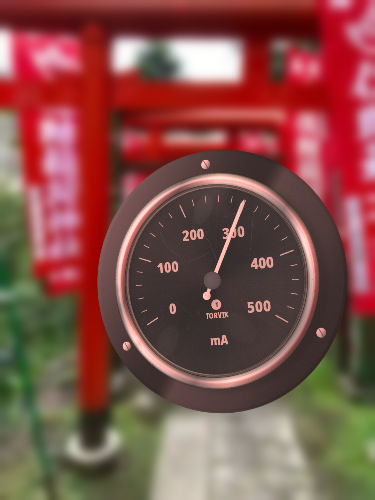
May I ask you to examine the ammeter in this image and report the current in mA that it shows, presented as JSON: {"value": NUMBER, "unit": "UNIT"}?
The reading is {"value": 300, "unit": "mA"}
